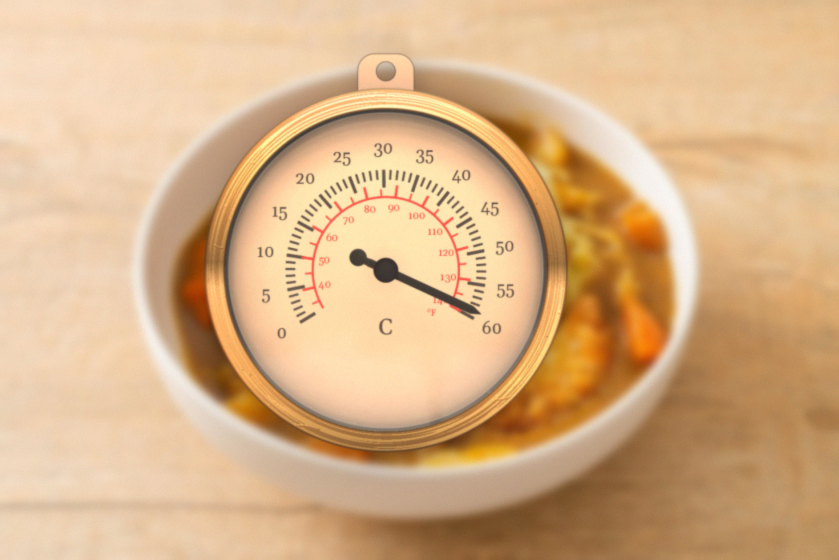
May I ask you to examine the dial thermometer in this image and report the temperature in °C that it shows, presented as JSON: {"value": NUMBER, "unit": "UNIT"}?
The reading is {"value": 59, "unit": "°C"}
